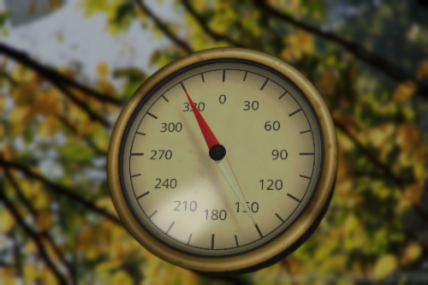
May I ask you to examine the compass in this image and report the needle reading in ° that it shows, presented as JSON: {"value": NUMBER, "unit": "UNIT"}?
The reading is {"value": 330, "unit": "°"}
